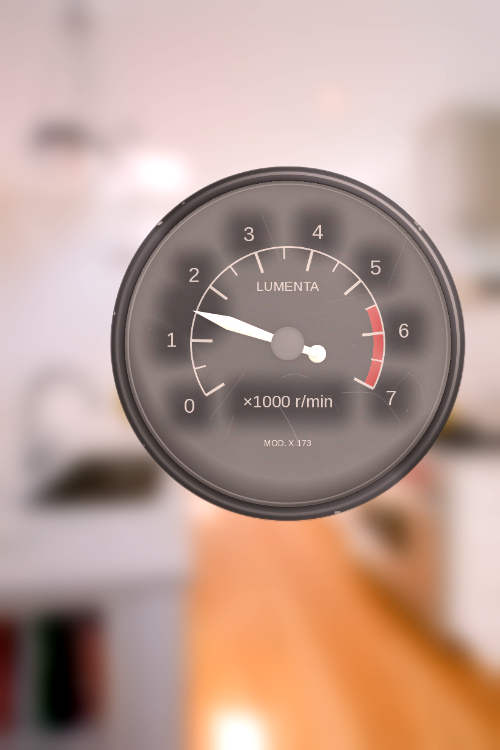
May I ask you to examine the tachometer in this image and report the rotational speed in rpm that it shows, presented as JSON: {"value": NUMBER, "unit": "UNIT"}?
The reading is {"value": 1500, "unit": "rpm"}
